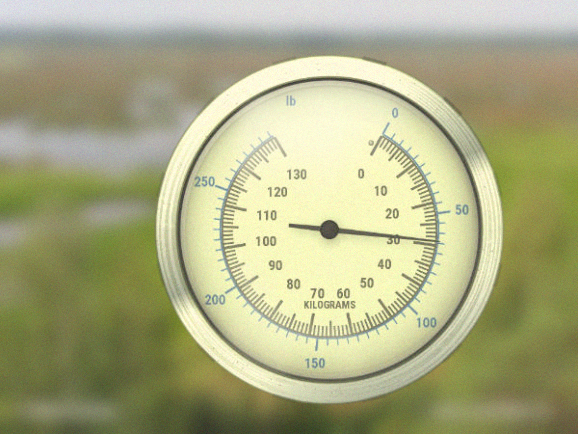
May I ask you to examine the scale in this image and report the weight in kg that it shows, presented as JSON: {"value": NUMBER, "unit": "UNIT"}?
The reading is {"value": 29, "unit": "kg"}
